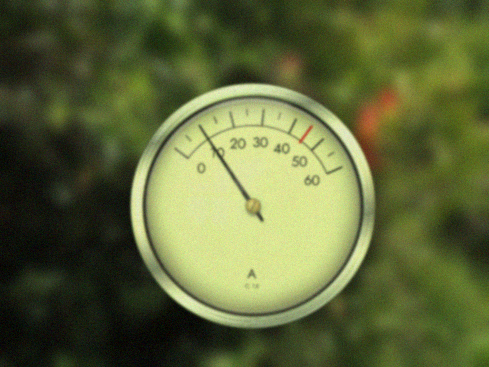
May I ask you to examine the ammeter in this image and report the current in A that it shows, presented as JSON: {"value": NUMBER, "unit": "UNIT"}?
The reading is {"value": 10, "unit": "A"}
